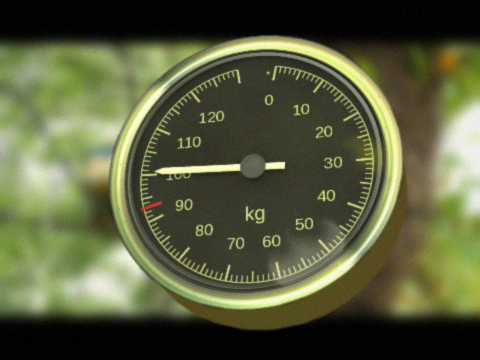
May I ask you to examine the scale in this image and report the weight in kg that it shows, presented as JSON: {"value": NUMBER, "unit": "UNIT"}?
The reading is {"value": 100, "unit": "kg"}
